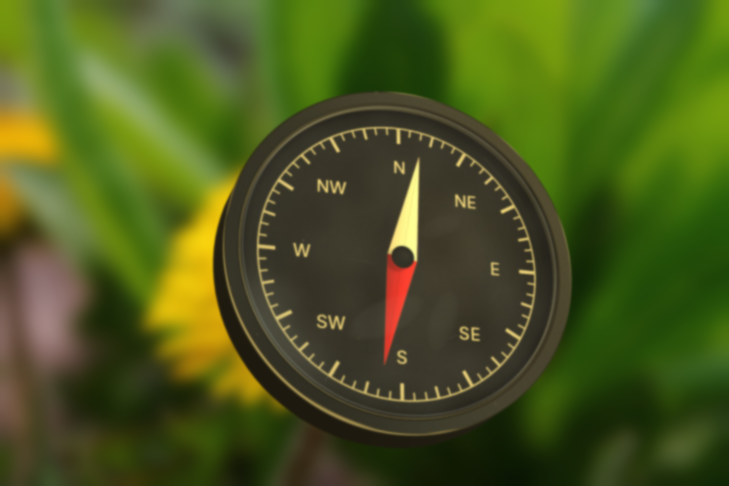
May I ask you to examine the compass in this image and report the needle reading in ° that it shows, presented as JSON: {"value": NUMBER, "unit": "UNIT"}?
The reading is {"value": 190, "unit": "°"}
